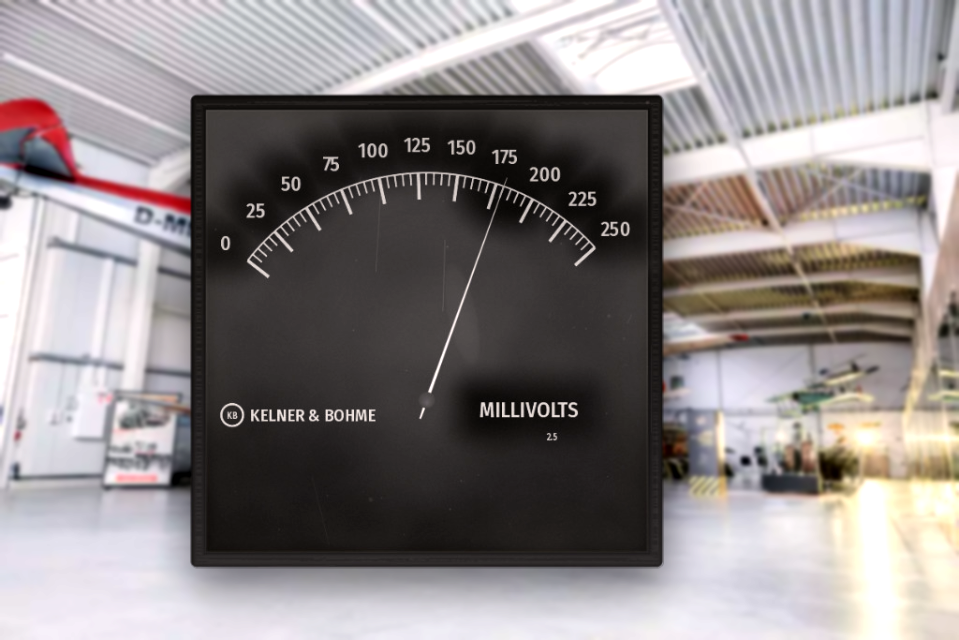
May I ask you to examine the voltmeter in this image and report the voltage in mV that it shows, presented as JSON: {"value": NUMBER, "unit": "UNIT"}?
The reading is {"value": 180, "unit": "mV"}
